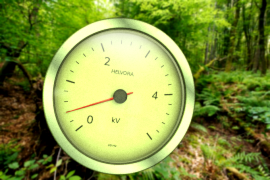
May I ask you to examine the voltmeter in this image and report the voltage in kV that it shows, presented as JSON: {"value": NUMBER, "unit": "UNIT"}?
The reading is {"value": 0.4, "unit": "kV"}
